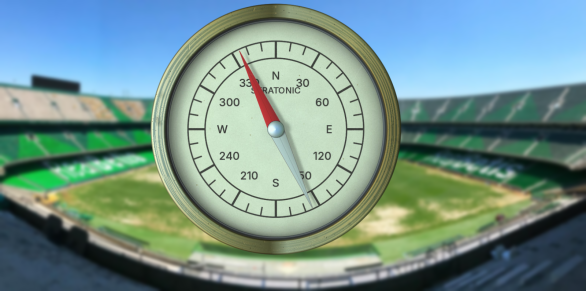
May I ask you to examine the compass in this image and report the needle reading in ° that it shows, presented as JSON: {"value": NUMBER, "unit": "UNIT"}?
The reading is {"value": 335, "unit": "°"}
